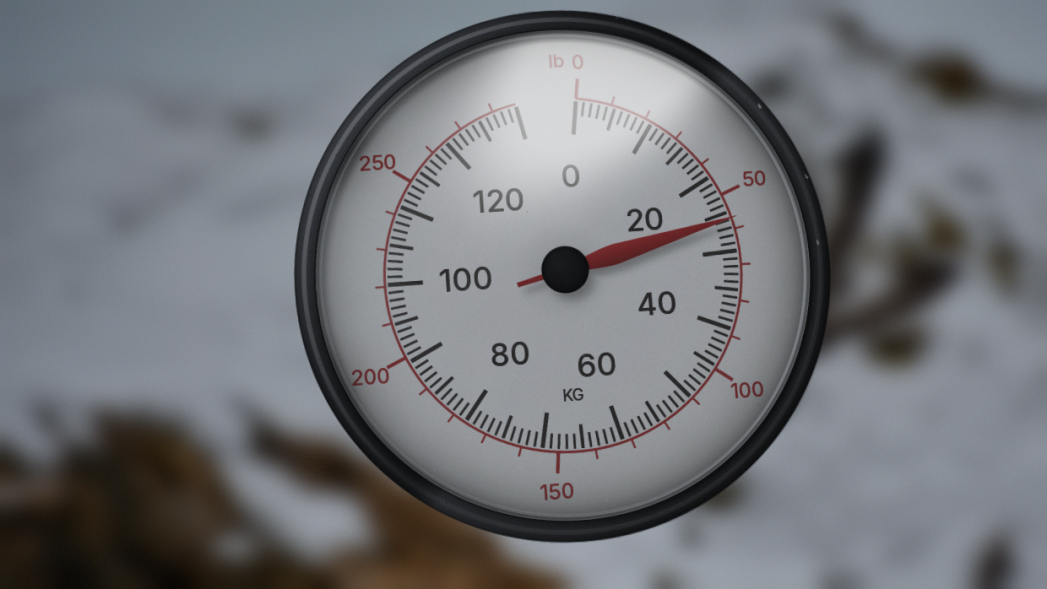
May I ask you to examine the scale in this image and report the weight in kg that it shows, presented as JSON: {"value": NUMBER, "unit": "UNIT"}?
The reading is {"value": 26, "unit": "kg"}
